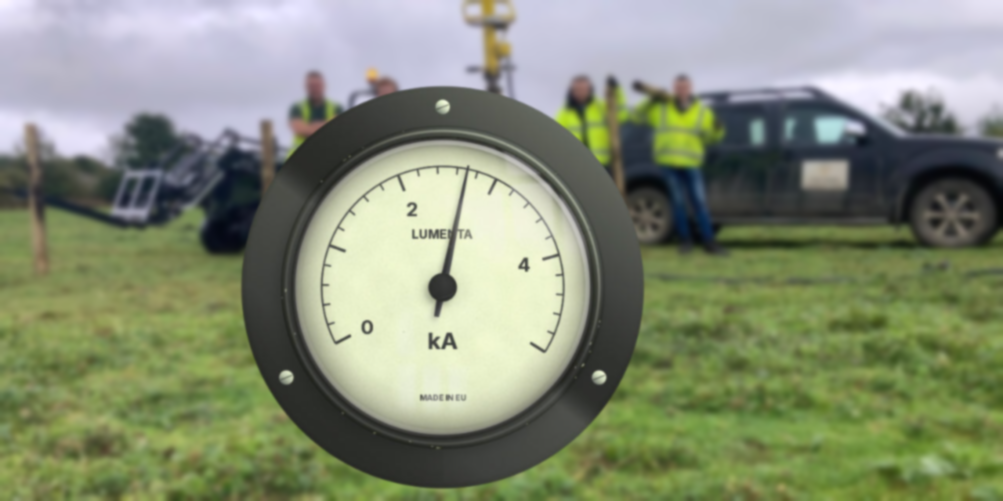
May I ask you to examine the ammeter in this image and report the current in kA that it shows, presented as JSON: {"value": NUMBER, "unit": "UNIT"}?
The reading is {"value": 2.7, "unit": "kA"}
